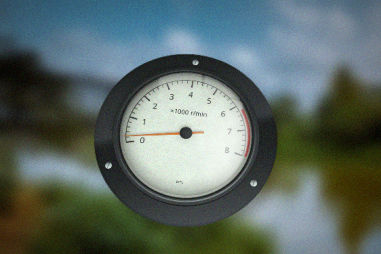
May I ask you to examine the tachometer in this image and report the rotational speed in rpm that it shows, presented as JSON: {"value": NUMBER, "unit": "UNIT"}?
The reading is {"value": 200, "unit": "rpm"}
